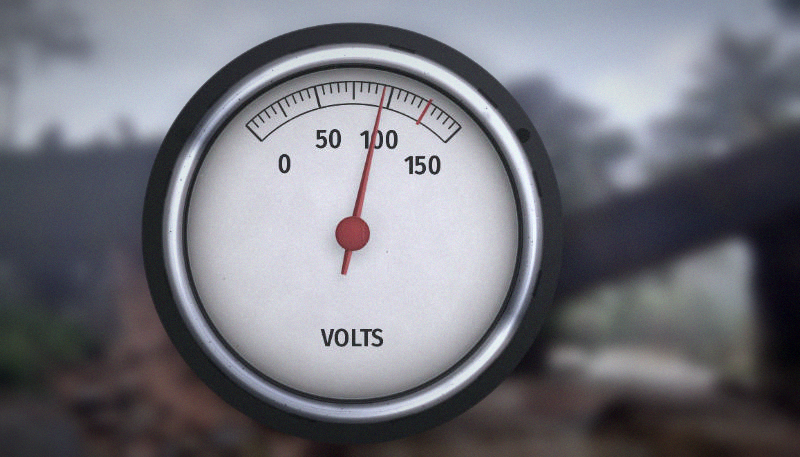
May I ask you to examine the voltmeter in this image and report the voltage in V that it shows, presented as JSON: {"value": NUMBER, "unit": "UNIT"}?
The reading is {"value": 95, "unit": "V"}
